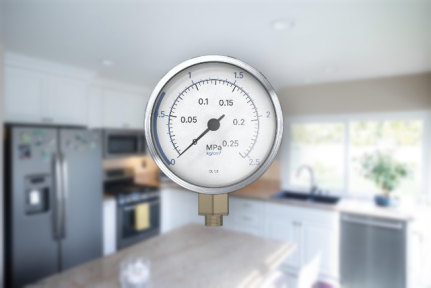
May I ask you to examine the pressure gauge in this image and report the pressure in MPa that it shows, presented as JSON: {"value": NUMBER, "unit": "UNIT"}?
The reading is {"value": 0, "unit": "MPa"}
